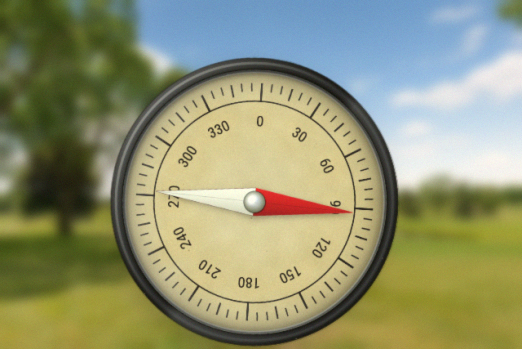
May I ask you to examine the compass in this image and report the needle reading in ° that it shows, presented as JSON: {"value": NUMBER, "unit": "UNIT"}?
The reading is {"value": 92.5, "unit": "°"}
